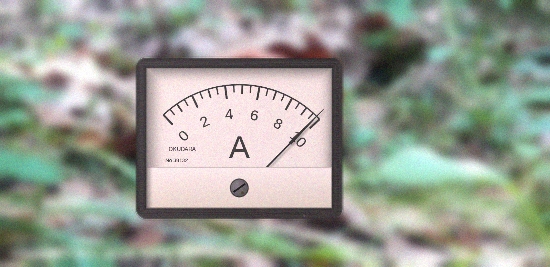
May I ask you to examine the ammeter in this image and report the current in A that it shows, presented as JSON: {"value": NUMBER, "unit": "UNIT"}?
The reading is {"value": 9.75, "unit": "A"}
